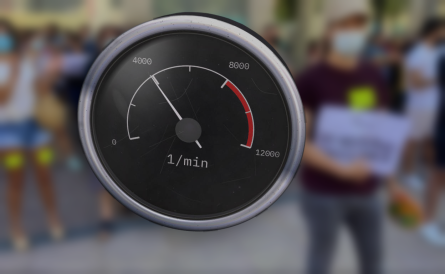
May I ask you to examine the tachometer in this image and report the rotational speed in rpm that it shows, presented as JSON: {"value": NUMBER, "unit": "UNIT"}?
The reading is {"value": 4000, "unit": "rpm"}
